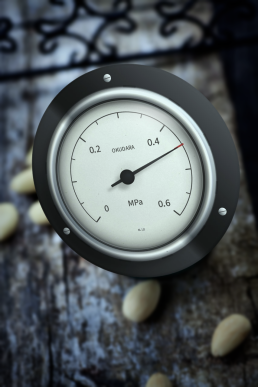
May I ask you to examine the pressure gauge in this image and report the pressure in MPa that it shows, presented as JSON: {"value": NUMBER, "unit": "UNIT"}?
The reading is {"value": 0.45, "unit": "MPa"}
